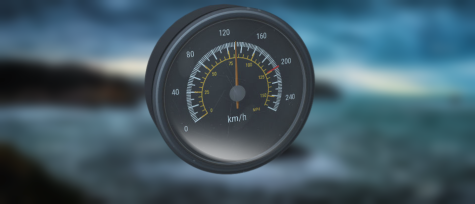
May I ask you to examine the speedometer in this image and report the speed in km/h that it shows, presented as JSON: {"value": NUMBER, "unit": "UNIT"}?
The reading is {"value": 130, "unit": "km/h"}
